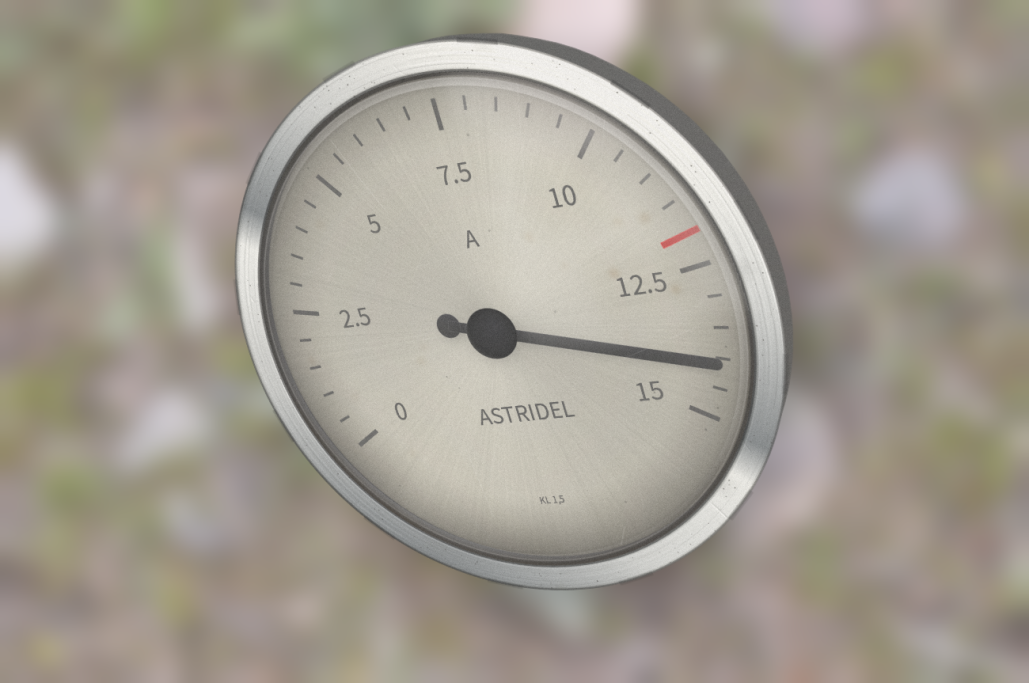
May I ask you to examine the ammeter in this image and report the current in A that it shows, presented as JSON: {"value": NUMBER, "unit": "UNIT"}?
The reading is {"value": 14, "unit": "A"}
